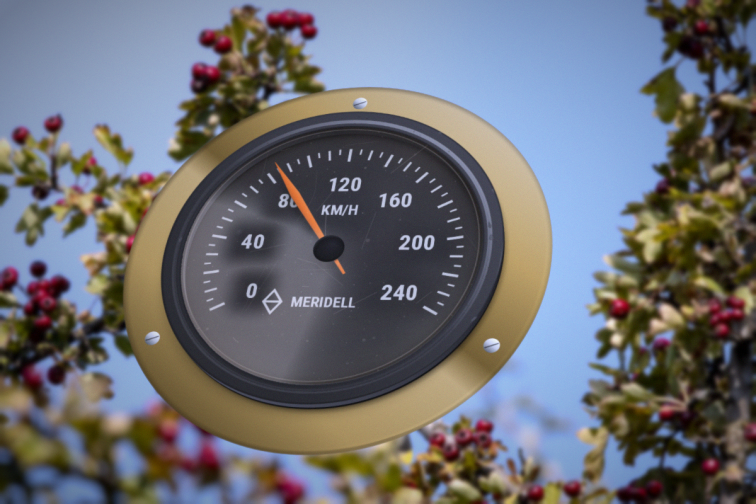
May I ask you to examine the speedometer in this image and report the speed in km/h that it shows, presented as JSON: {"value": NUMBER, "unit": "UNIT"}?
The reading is {"value": 85, "unit": "km/h"}
